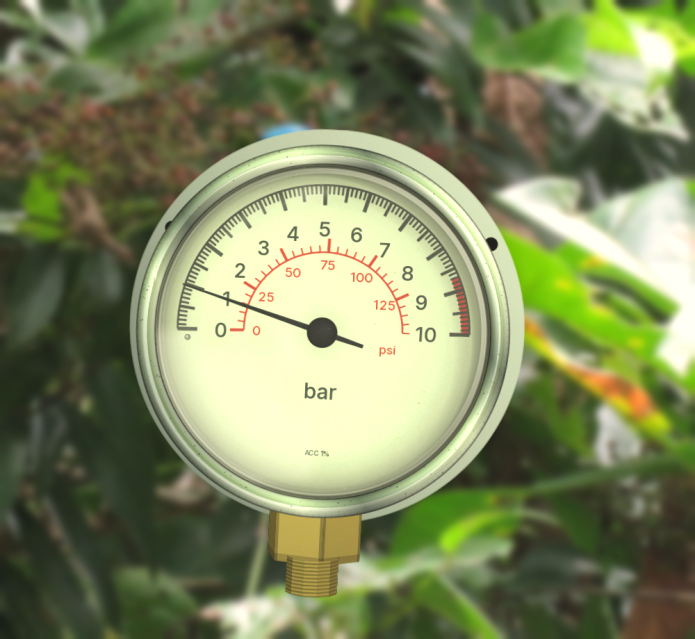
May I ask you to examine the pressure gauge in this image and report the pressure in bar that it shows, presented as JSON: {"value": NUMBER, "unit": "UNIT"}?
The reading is {"value": 1, "unit": "bar"}
